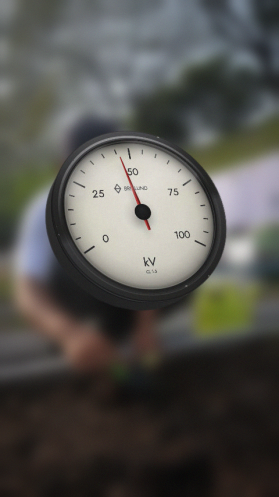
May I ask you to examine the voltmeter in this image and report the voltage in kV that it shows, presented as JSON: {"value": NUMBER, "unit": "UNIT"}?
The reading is {"value": 45, "unit": "kV"}
